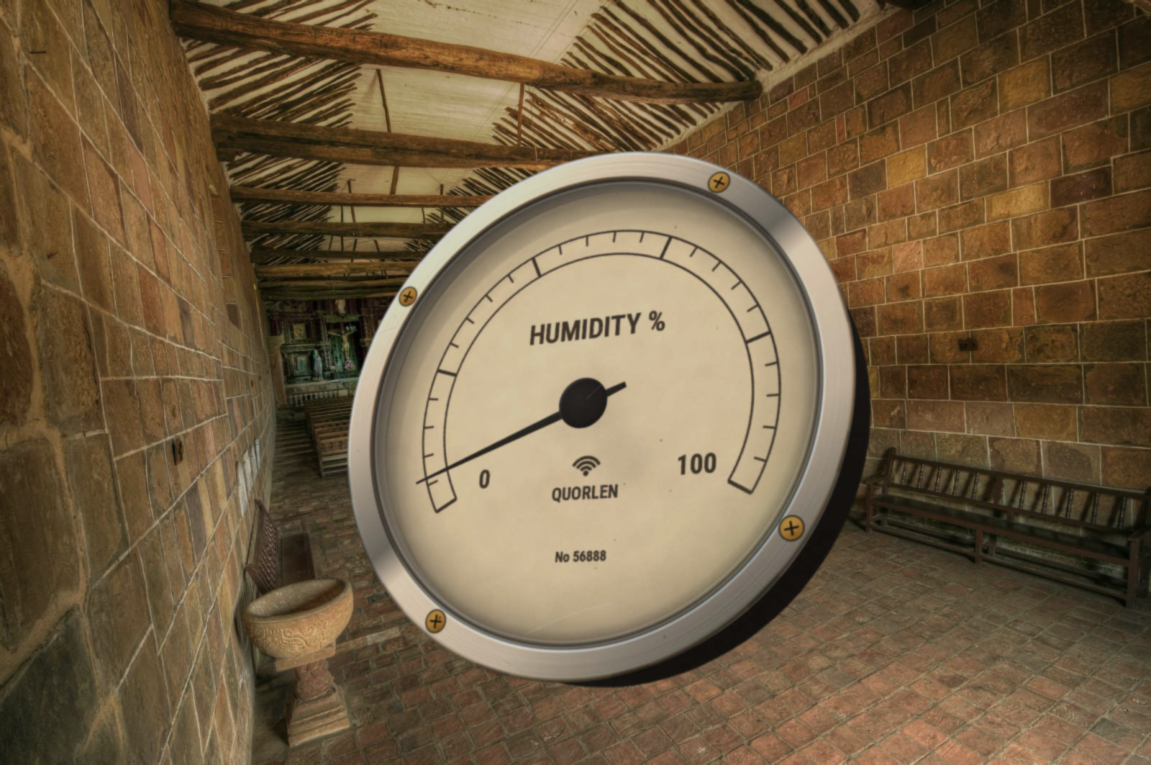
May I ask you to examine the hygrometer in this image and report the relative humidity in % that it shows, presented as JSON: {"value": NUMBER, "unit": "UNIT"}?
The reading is {"value": 4, "unit": "%"}
